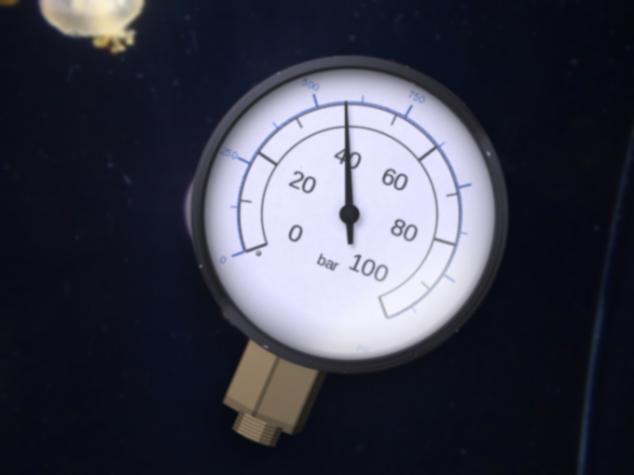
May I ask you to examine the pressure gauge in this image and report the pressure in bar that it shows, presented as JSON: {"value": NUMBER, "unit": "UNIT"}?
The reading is {"value": 40, "unit": "bar"}
